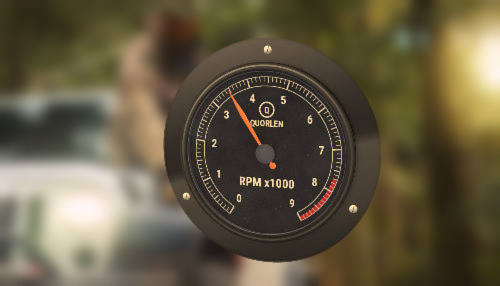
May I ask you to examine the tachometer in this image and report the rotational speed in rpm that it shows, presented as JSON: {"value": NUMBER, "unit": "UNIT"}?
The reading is {"value": 3500, "unit": "rpm"}
